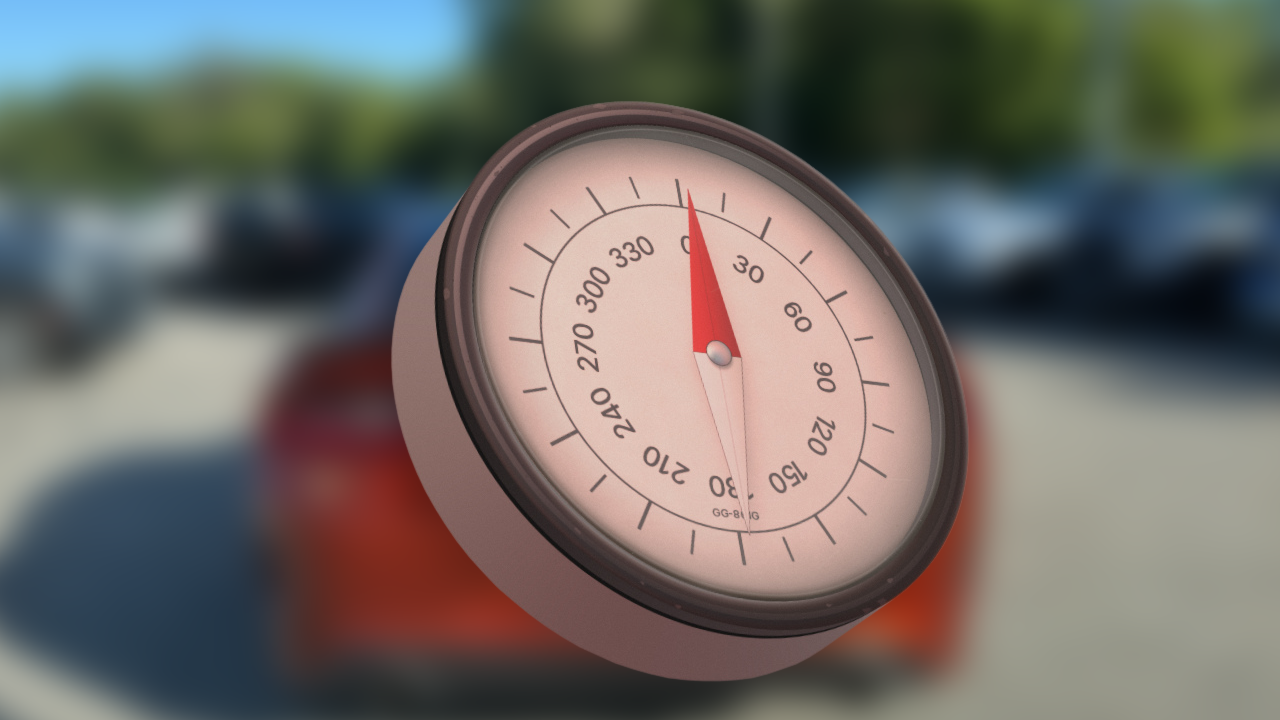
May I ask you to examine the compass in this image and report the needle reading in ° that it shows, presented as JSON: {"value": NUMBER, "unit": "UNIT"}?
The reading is {"value": 0, "unit": "°"}
